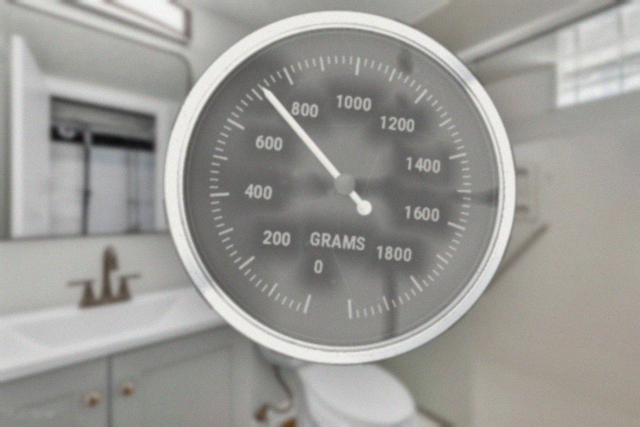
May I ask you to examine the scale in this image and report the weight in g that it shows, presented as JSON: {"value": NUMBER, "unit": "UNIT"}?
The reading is {"value": 720, "unit": "g"}
